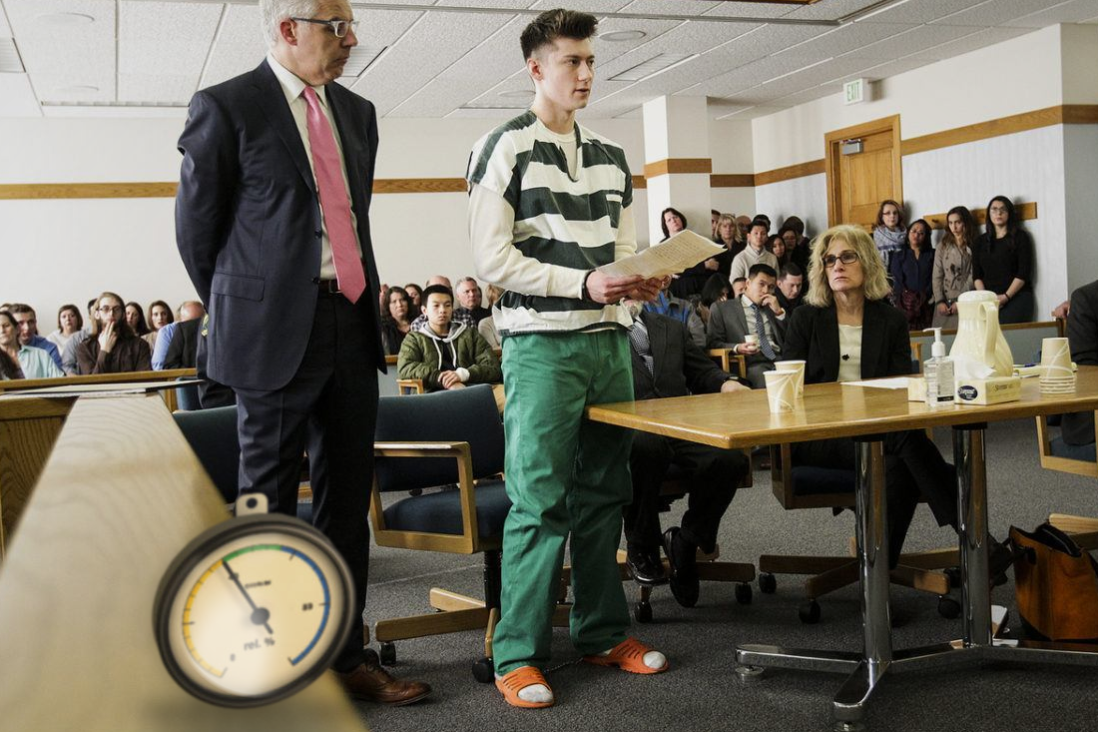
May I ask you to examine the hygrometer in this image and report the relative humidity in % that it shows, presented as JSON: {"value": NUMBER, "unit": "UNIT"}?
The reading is {"value": 40, "unit": "%"}
